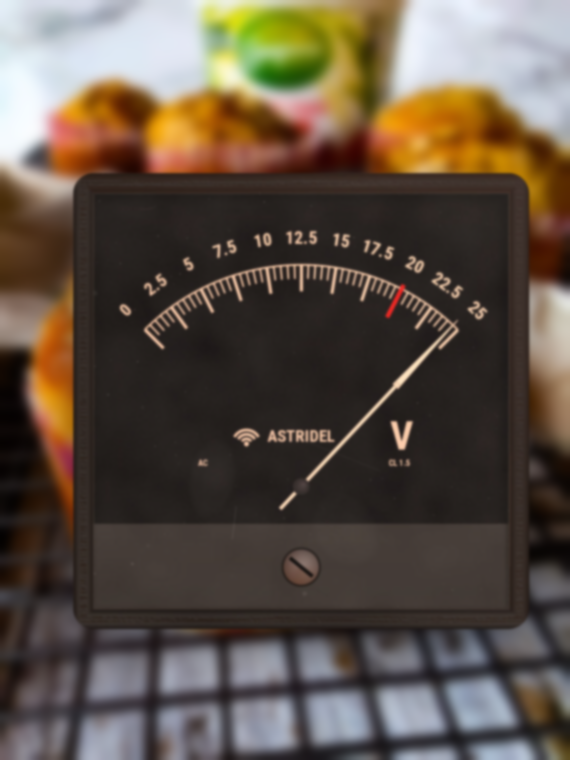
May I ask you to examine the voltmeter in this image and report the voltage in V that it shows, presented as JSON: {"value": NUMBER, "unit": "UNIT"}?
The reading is {"value": 24.5, "unit": "V"}
